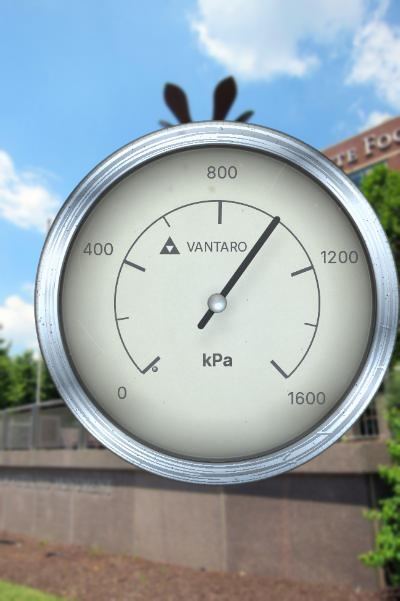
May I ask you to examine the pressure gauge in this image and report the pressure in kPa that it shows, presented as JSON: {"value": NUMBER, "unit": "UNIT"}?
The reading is {"value": 1000, "unit": "kPa"}
